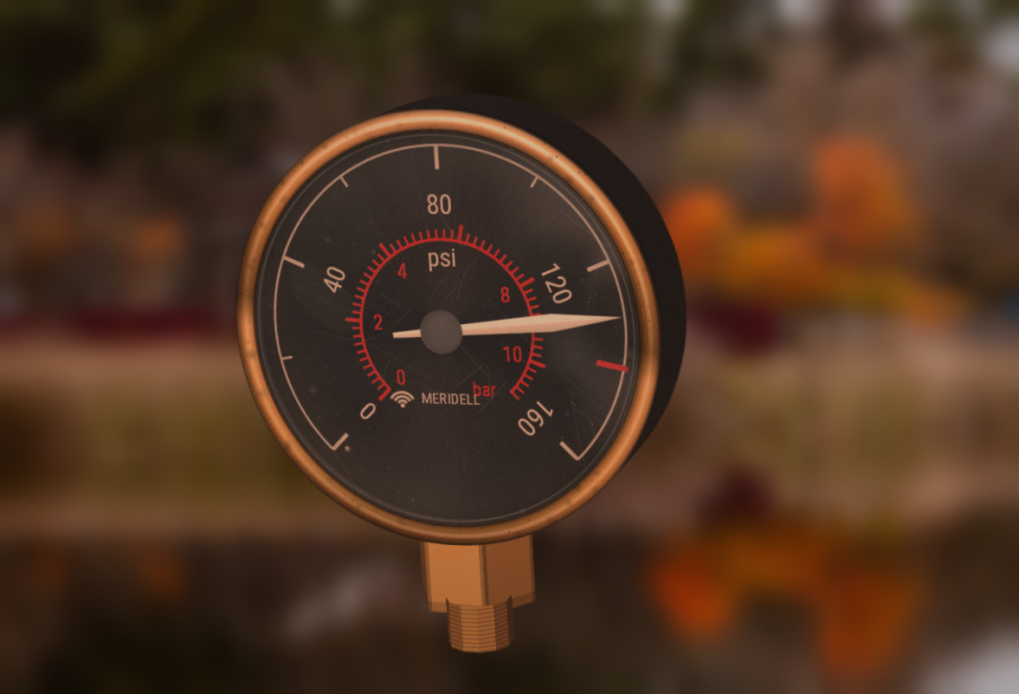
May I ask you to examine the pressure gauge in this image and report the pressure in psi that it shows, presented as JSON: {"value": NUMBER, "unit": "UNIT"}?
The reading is {"value": 130, "unit": "psi"}
